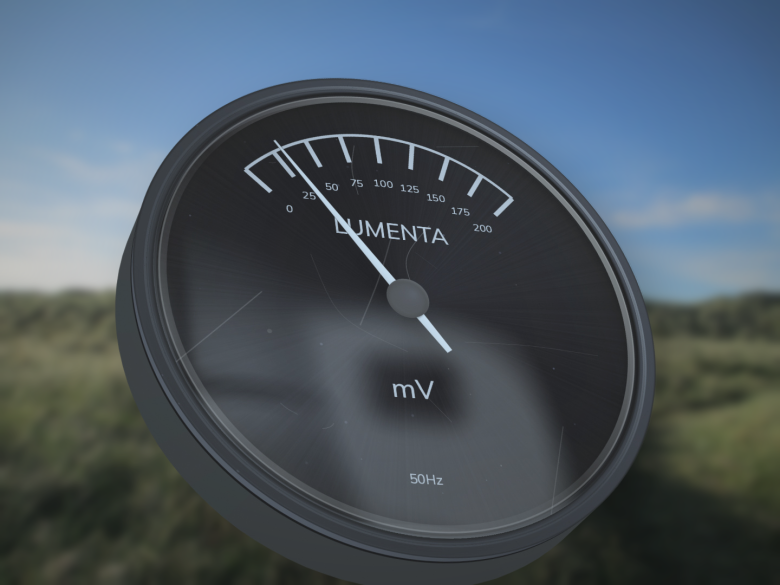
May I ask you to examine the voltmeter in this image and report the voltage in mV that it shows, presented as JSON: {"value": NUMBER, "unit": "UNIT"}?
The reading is {"value": 25, "unit": "mV"}
